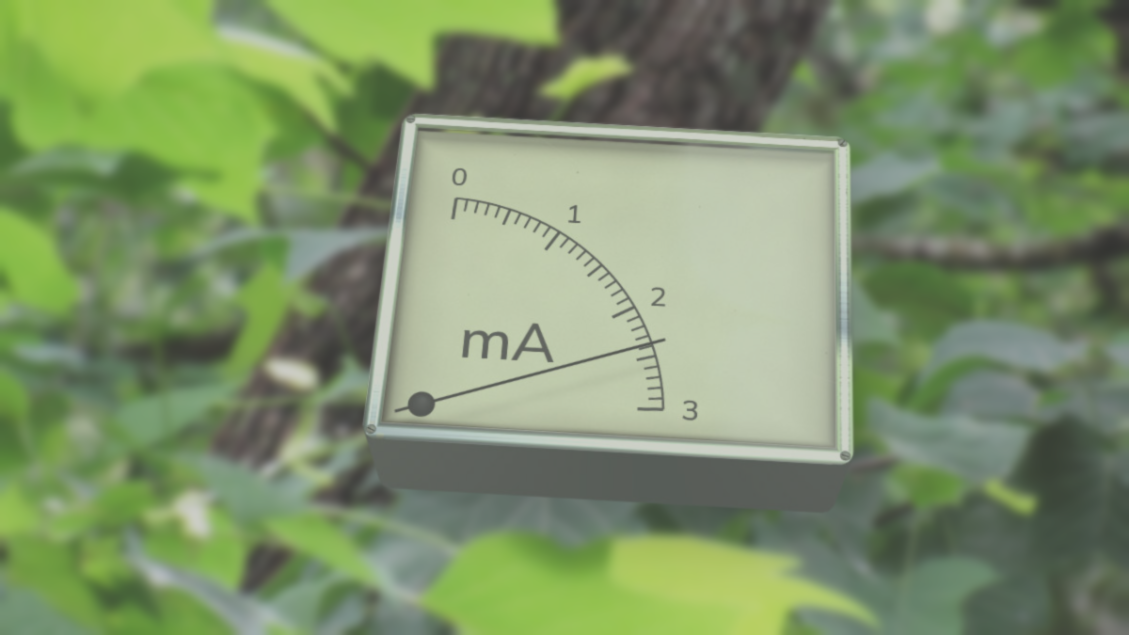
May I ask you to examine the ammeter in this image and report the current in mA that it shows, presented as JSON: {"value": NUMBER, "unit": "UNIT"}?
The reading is {"value": 2.4, "unit": "mA"}
